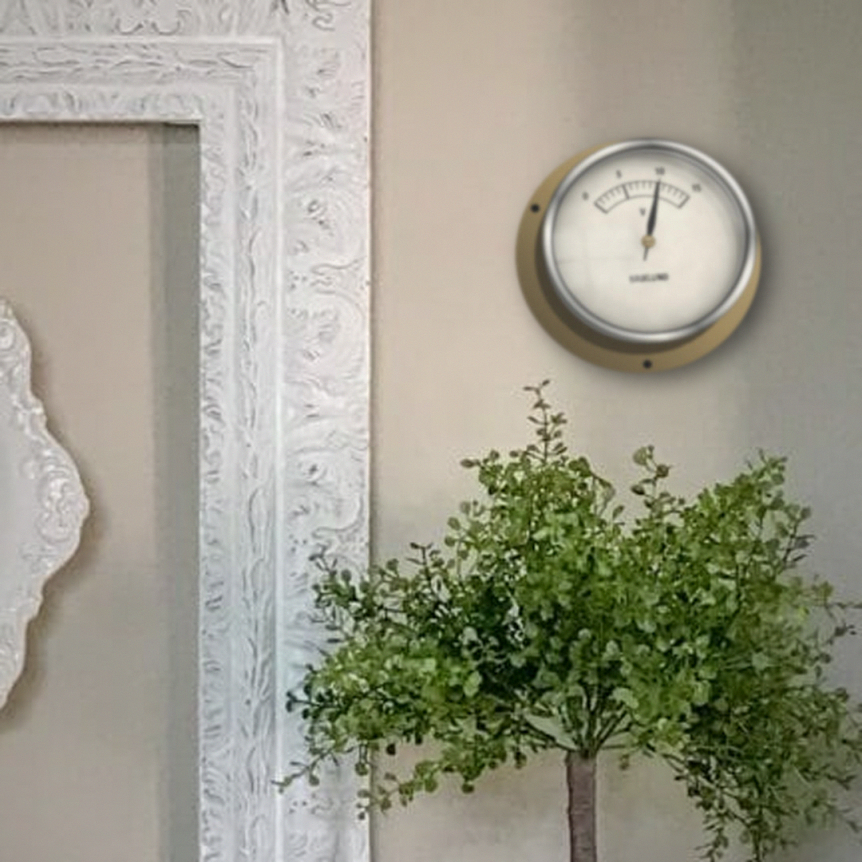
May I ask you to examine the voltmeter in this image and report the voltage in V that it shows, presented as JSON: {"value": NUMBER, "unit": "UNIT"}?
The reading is {"value": 10, "unit": "V"}
